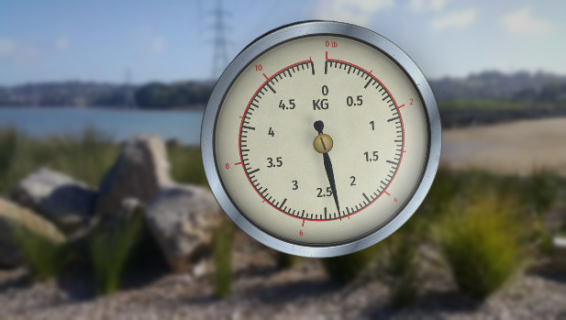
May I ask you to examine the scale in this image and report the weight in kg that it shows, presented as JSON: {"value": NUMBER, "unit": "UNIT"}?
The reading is {"value": 2.35, "unit": "kg"}
